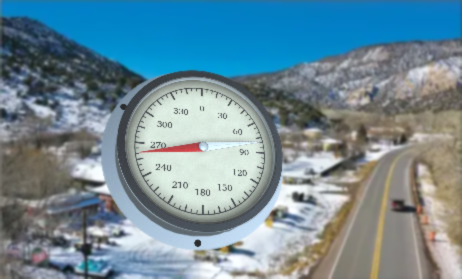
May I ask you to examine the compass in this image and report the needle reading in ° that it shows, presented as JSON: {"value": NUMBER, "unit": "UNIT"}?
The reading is {"value": 260, "unit": "°"}
